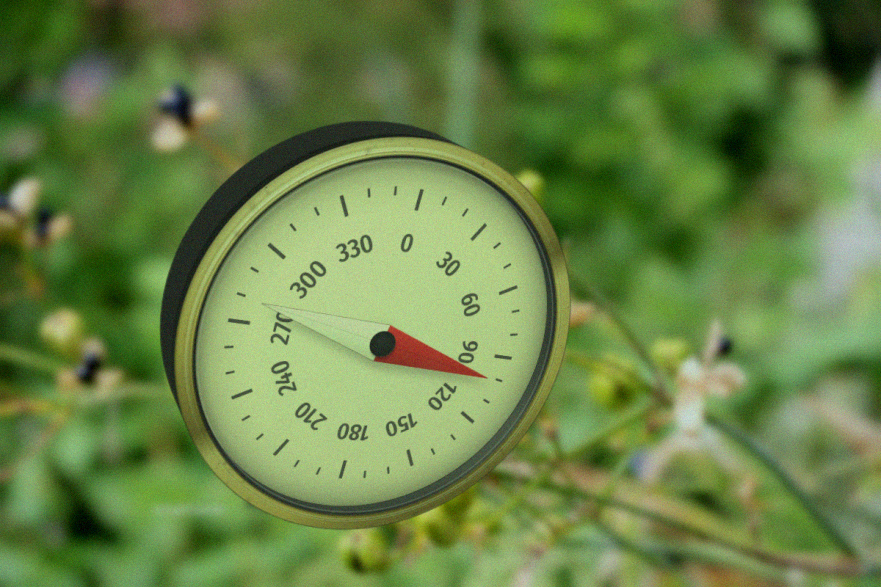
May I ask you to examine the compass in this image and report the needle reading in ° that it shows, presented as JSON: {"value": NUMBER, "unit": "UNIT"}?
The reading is {"value": 100, "unit": "°"}
